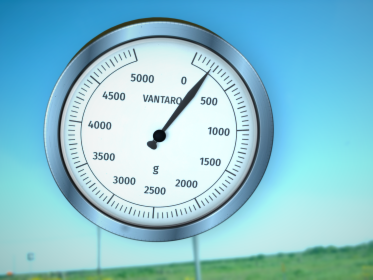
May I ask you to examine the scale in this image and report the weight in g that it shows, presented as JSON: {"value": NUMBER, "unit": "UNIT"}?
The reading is {"value": 200, "unit": "g"}
